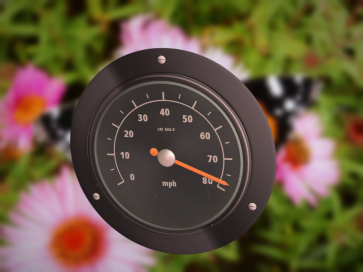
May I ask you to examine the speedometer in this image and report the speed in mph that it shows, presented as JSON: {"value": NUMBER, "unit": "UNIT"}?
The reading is {"value": 77.5, "unit": "mph"}
